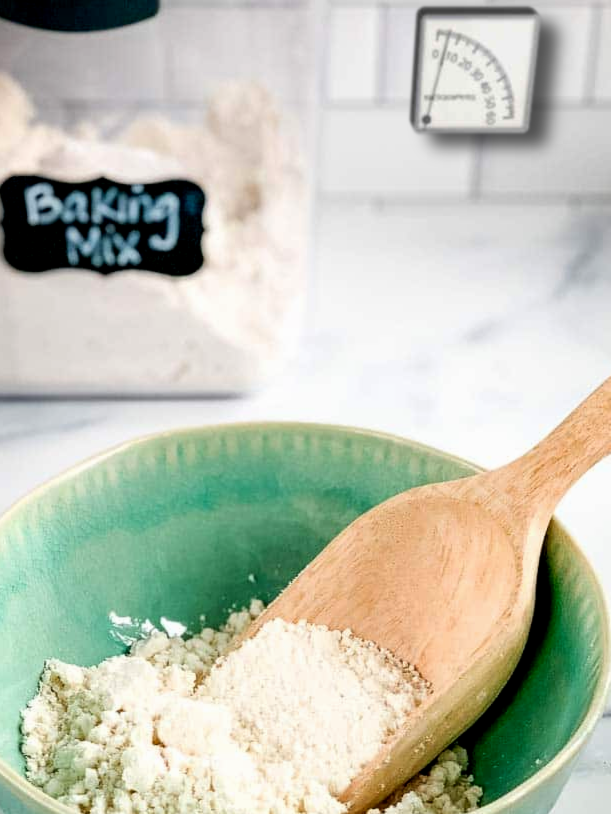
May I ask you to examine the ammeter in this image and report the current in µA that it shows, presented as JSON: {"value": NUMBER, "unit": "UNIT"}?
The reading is {"value": 5, "unit": "µA"}
